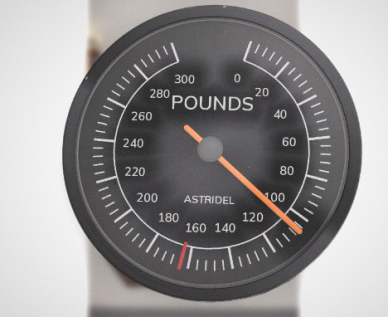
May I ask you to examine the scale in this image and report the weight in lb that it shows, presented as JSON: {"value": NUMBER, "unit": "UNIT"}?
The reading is {"value": 106, "unit": "lb"}
